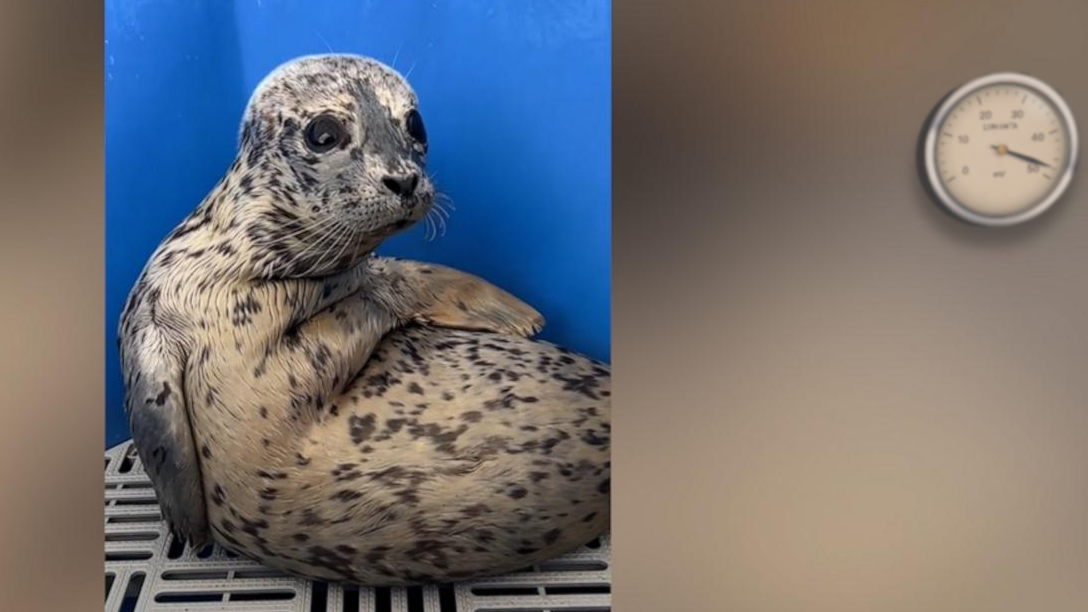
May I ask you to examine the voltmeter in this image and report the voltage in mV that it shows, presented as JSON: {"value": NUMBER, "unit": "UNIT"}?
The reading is {"value": 48, "unit": "mV"}
